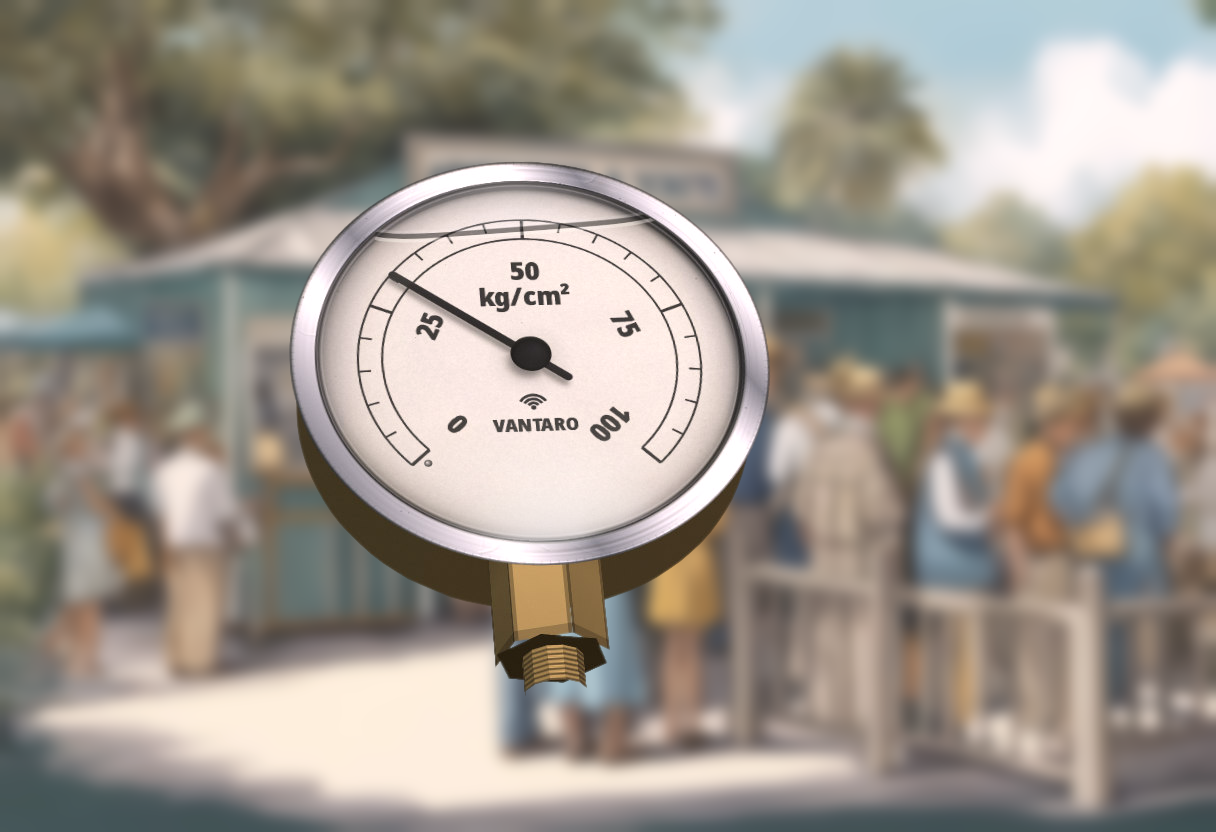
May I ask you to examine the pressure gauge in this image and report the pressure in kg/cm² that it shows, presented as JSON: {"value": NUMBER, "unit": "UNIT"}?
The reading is {"value": 30, "unit": "kg/cm²"}
